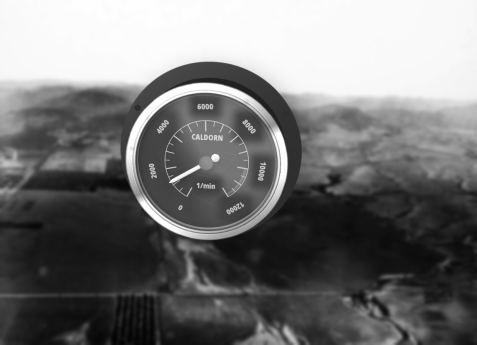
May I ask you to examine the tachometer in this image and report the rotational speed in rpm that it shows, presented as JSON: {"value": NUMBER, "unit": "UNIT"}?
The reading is {"value": 1250, "unit": "rpm"}
